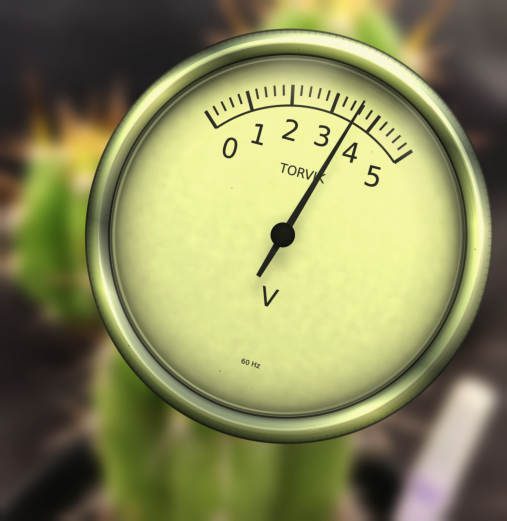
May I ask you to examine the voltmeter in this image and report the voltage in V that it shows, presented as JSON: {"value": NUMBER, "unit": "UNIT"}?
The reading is {"value": 3.6, "unit": "V"}
